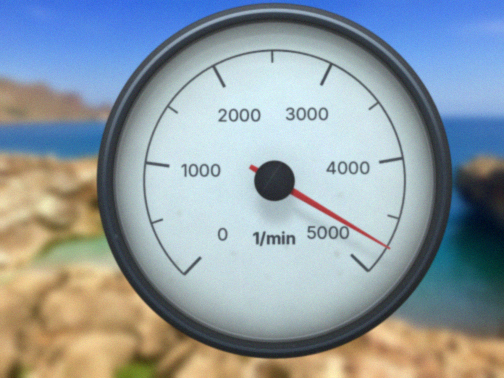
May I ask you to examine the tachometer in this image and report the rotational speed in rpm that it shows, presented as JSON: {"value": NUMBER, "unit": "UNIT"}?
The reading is {"value": 4750, "unit": "rpm"}
